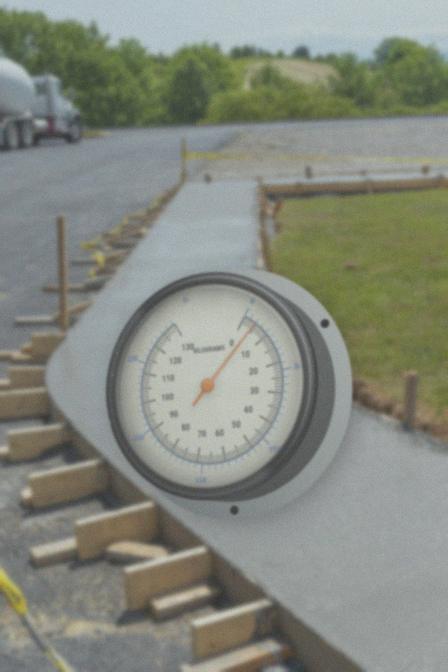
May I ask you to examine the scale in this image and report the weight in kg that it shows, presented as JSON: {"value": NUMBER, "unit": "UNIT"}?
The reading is {"value": 5, "unit": "kg"}
